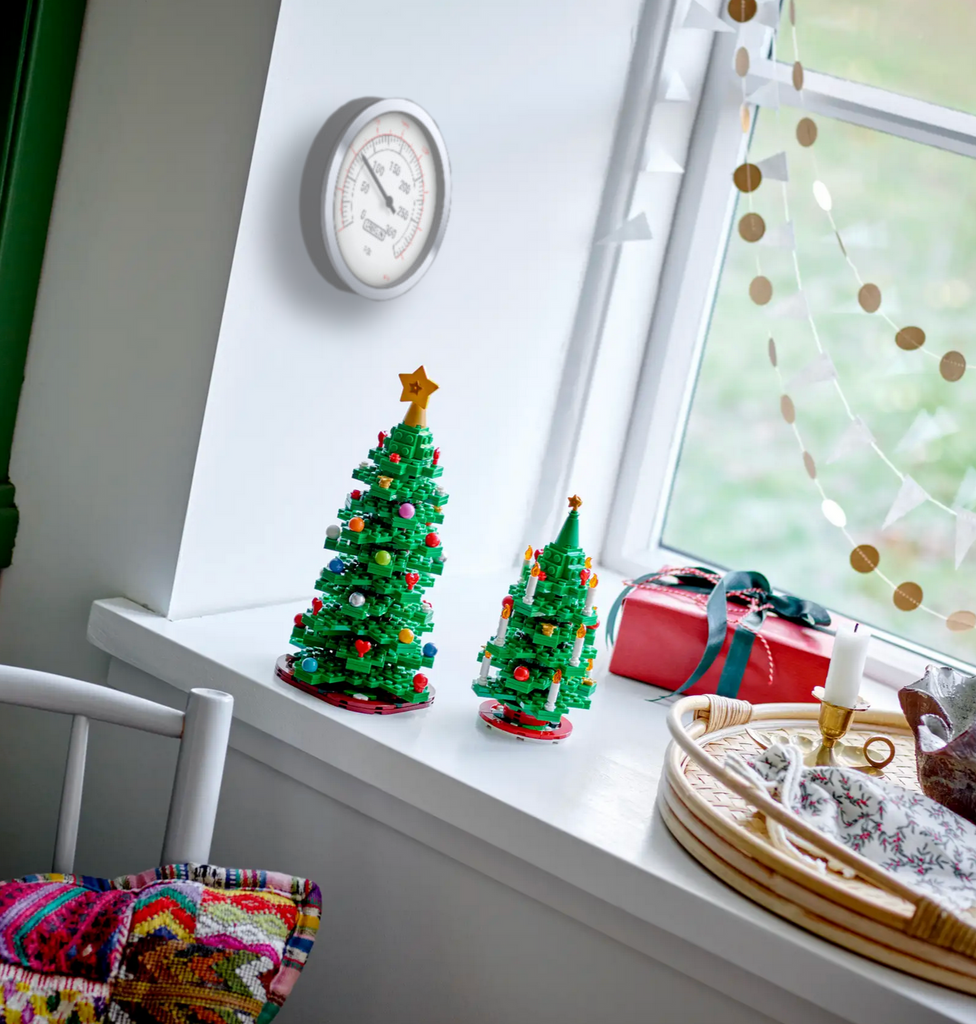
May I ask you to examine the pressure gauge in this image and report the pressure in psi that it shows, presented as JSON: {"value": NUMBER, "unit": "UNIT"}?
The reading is {"value": 75, "unit": "psi"}
